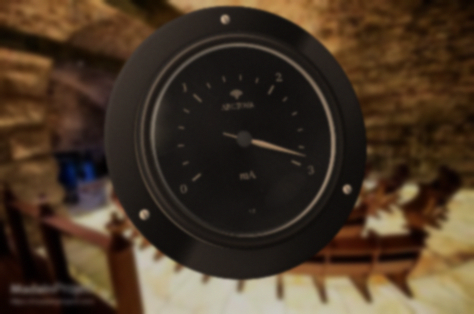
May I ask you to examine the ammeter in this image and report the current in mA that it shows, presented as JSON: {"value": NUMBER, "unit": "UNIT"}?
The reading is {"value": 2.9, "unit": "mA"}
